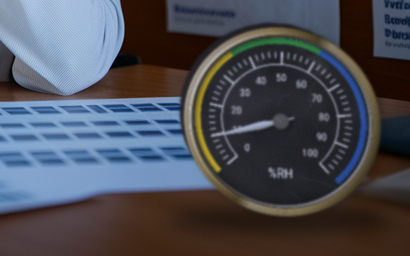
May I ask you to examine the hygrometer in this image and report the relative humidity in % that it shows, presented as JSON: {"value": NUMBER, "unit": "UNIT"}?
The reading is {"value": 10, "unit": "%"}
